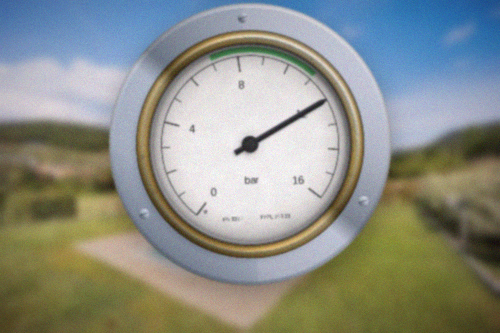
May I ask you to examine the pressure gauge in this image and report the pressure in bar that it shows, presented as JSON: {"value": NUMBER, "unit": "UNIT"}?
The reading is {"value": 12, "unit": "bar"}
